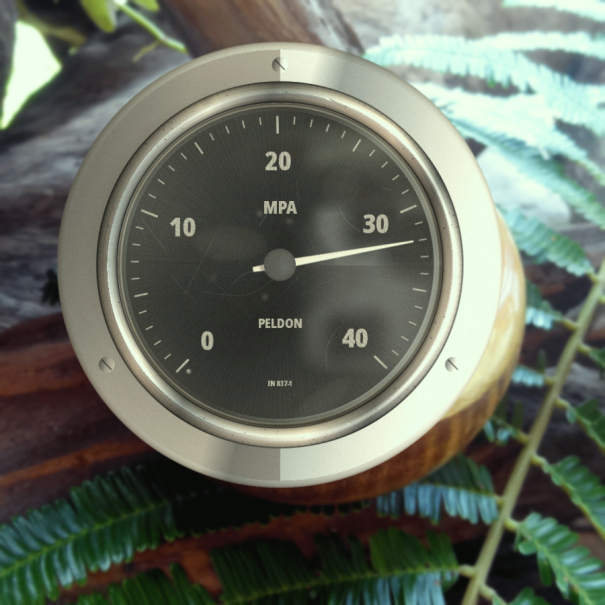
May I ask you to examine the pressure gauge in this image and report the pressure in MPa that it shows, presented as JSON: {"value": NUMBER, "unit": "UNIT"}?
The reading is {"value": 32, "unit": "MPa"}
